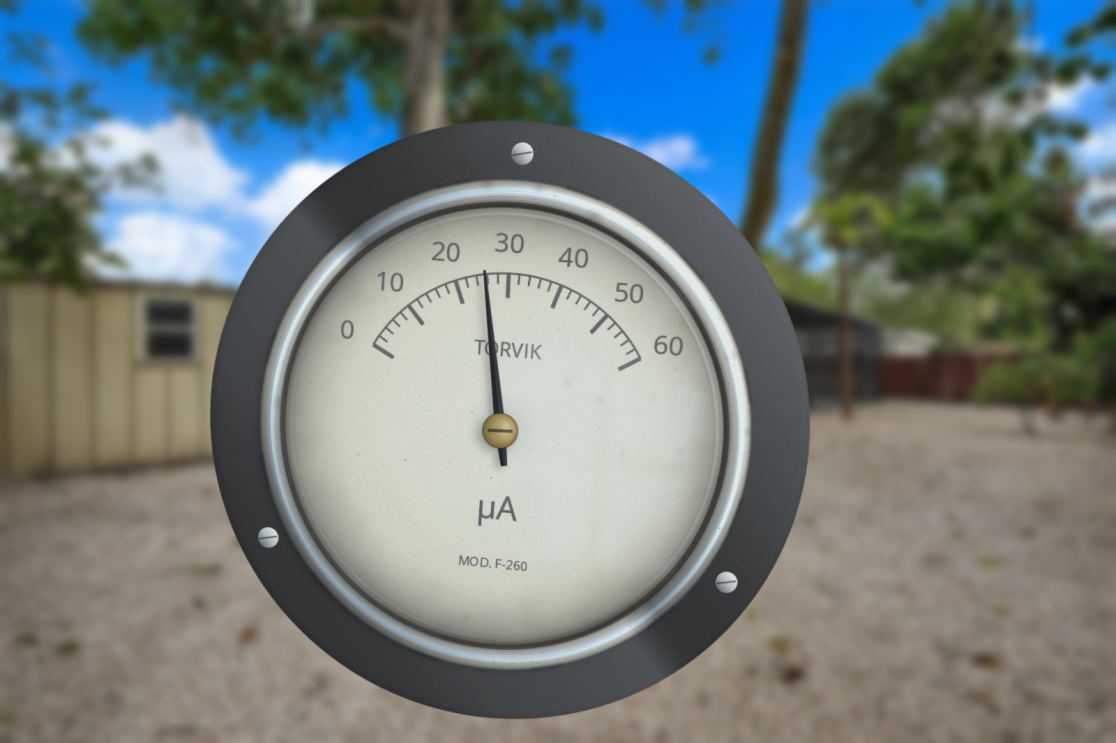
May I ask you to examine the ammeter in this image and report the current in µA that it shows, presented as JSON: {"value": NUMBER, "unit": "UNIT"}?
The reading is {"value": 26, "unit": "µA"}
